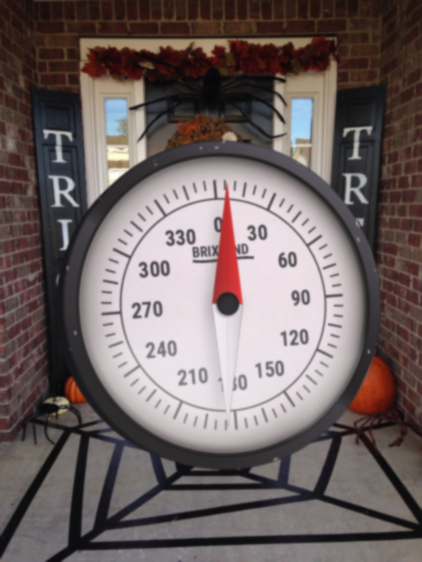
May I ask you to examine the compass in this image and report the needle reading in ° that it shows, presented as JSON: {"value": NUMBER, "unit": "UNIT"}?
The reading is {"value": 5, "unit": "°"}
